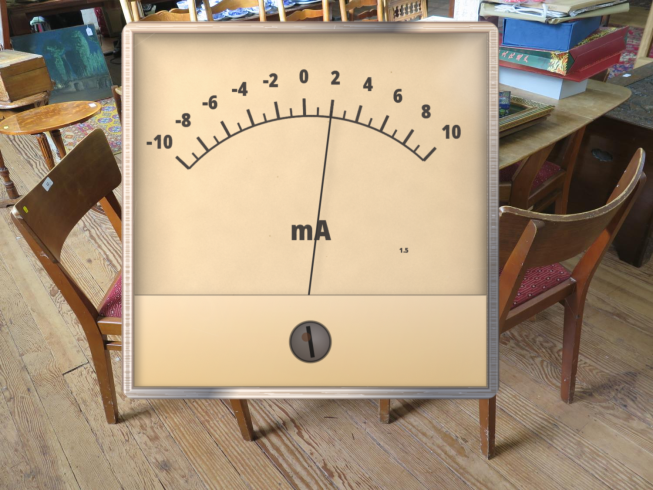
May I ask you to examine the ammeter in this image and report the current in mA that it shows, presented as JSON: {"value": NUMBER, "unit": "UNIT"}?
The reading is {"value": 2, "unit": "mA"}
